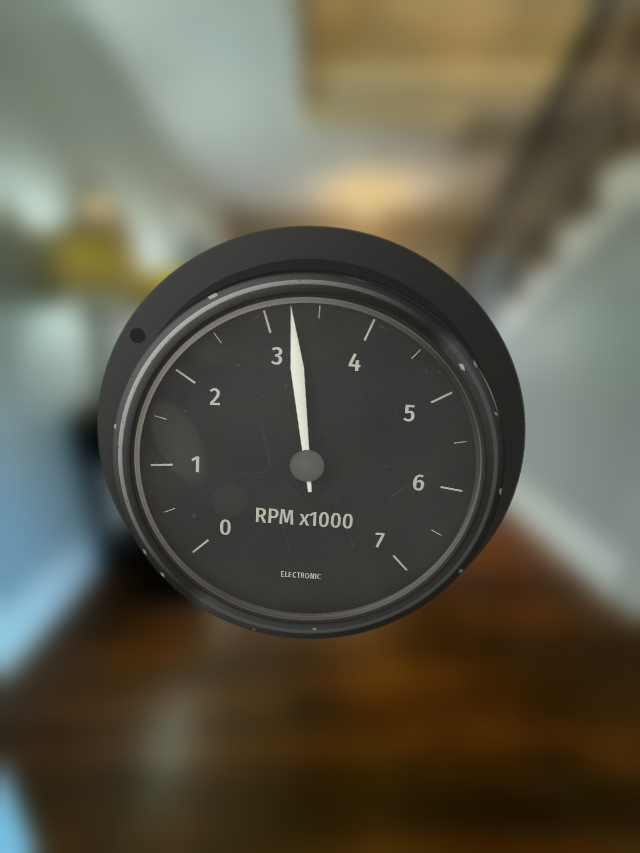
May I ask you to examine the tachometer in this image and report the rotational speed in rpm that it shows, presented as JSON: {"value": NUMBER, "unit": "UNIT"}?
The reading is {"value": 3250, "unit": "rpm"}
